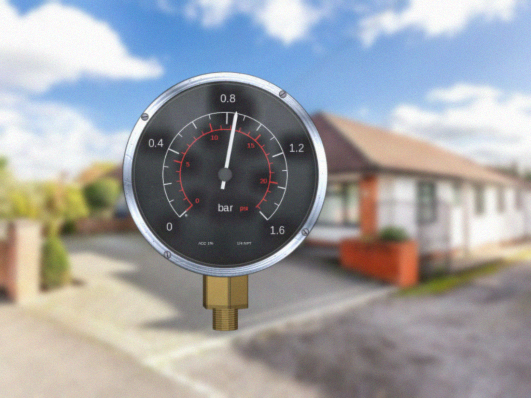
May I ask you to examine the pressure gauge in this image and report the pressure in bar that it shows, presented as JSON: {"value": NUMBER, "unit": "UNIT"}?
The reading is {"value": 0.85, "unit": "bar"}
